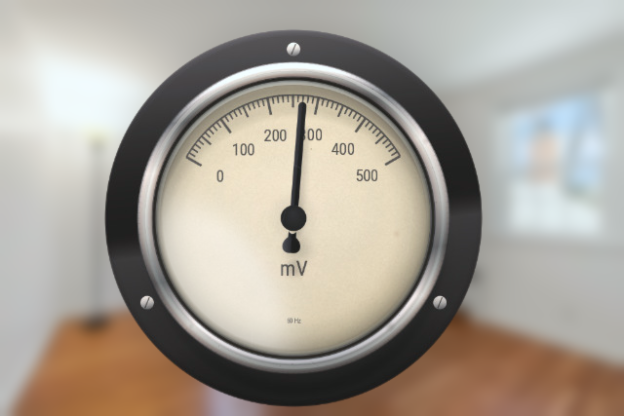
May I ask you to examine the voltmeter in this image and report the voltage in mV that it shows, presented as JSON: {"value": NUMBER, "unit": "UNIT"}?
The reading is {"value": 270, "unit": "mV"}
